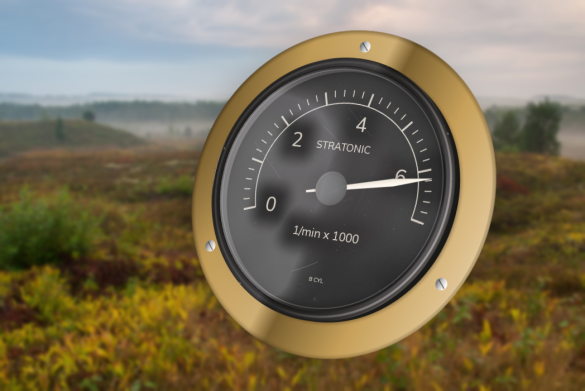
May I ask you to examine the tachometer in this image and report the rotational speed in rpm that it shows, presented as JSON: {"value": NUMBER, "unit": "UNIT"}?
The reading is {"value": 6200, "unit": "rpm"}
